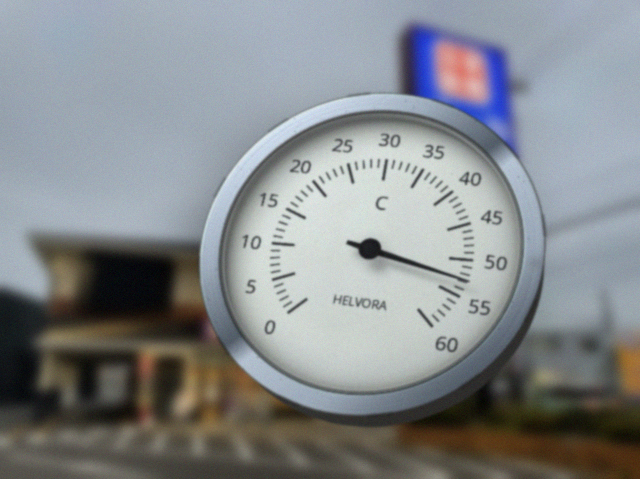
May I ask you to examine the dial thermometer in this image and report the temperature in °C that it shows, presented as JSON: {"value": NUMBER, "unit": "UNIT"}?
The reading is {"value": 53, "unit": "°C"}
